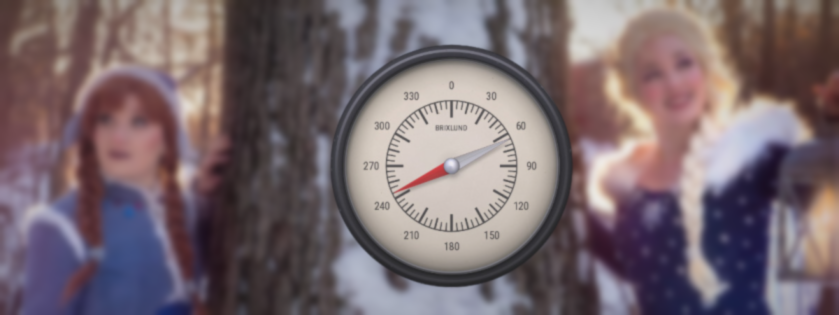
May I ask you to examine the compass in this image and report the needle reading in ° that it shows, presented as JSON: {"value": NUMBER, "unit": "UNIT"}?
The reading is {"value": 245, "unit": "°"}
